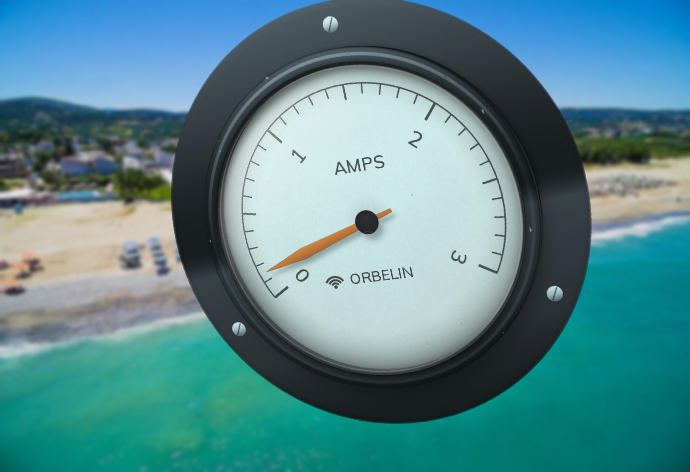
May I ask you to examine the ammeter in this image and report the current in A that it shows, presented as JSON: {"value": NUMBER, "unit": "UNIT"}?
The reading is {"value": 0.15, "unit": "A"}
